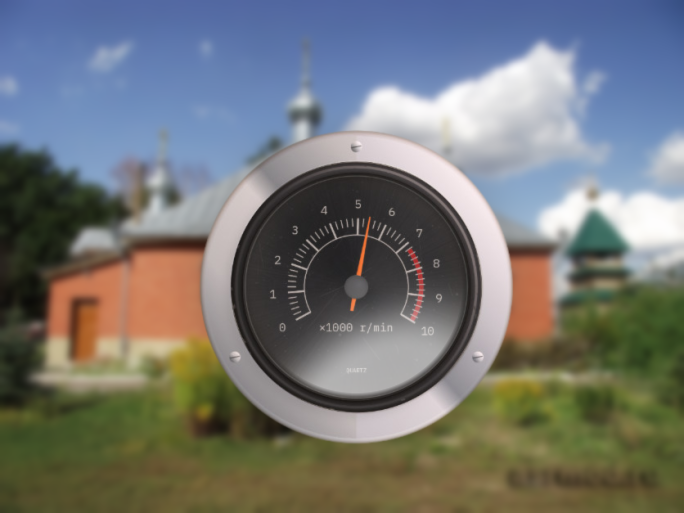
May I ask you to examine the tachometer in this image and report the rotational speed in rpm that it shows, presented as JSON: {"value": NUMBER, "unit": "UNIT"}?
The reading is {"value": 5400, "unit": "rpm"}
